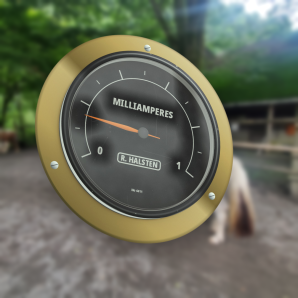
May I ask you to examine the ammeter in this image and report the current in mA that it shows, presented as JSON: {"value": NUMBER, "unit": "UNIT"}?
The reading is {"value": 0.15, "unit": "mA"}
